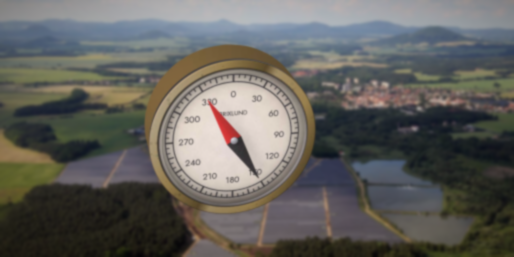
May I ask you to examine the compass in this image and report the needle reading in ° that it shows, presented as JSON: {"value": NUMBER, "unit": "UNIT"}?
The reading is {"value": 330, "unit": "°"}
